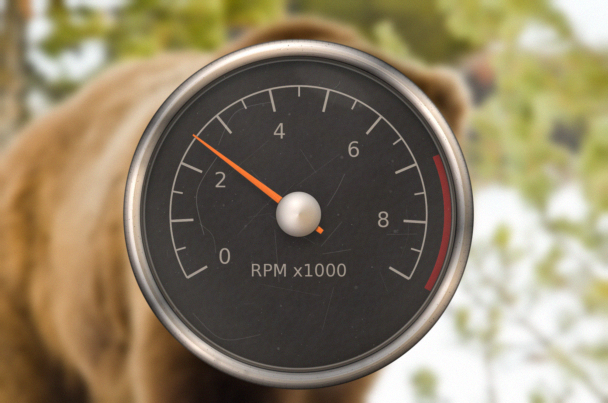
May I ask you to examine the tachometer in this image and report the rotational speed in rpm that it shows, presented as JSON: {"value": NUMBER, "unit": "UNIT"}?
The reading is {"value": 2500, "unit": "rpm"}
